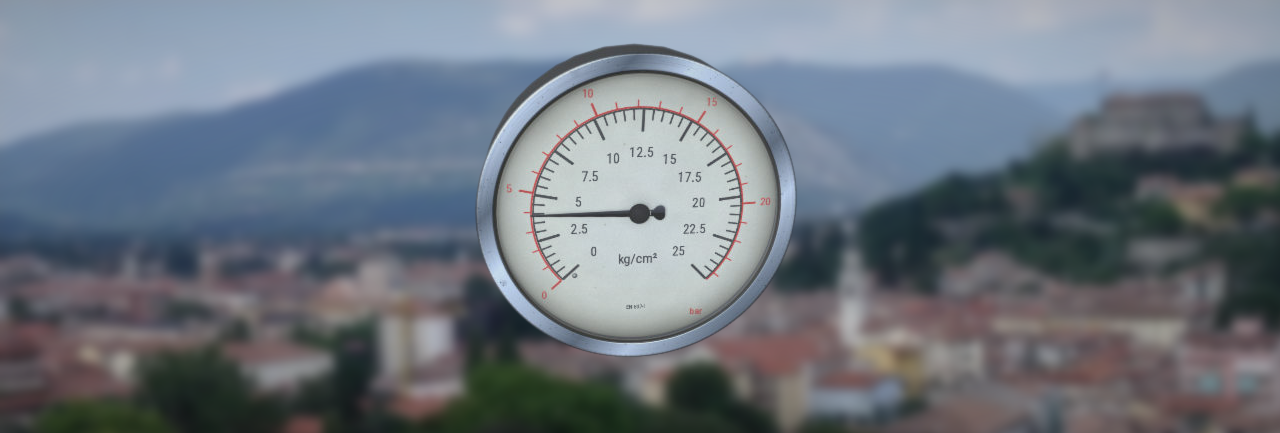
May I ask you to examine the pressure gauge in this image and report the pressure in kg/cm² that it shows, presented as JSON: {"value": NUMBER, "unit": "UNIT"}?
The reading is {"value": 4, "unit": "kg/cm²"}
